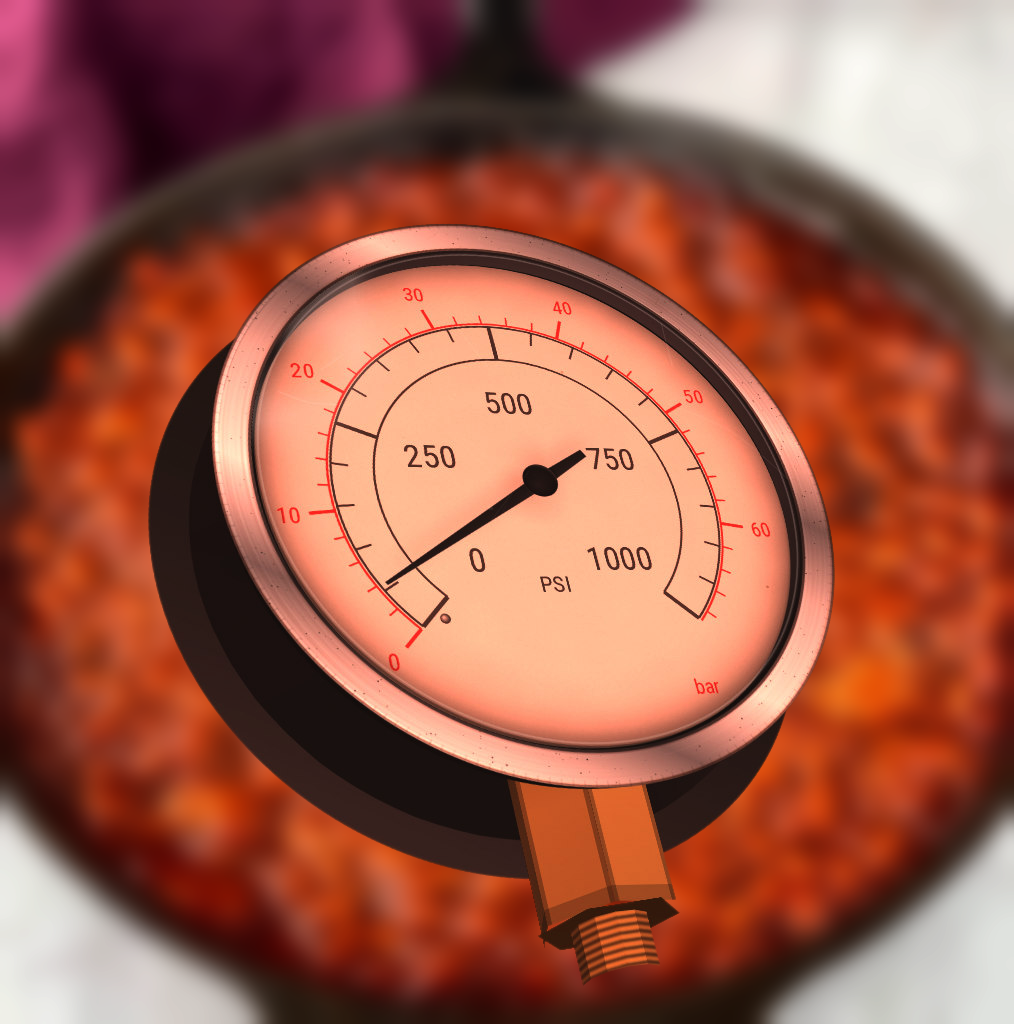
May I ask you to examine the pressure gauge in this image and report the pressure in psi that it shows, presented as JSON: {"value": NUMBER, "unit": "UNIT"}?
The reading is {"value": 50, "unit": "psi"}
